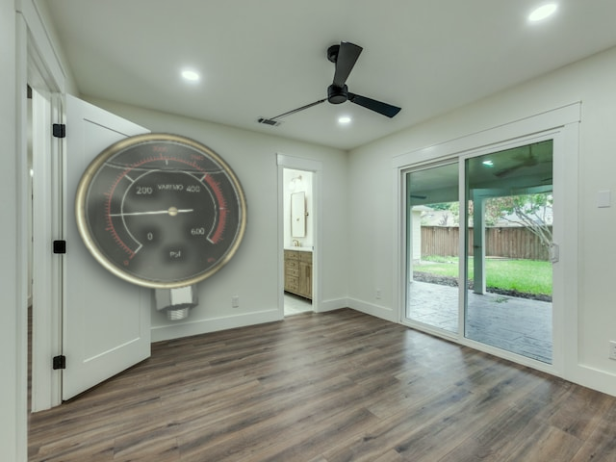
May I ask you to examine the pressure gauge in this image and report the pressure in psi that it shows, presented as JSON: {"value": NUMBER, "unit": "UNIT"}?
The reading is {"value": 100, "unit": "psi"}
